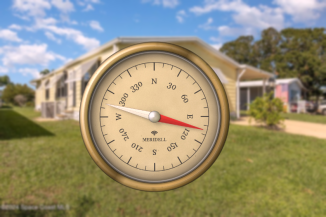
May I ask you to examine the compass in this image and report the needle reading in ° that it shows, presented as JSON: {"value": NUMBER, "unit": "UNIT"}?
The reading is {"value": 105, "unit": "°"}
